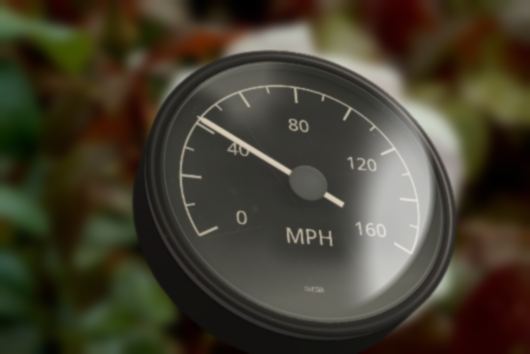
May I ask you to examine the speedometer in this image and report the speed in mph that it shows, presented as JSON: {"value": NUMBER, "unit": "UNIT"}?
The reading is {"value": 40, "unit": "mph"}
